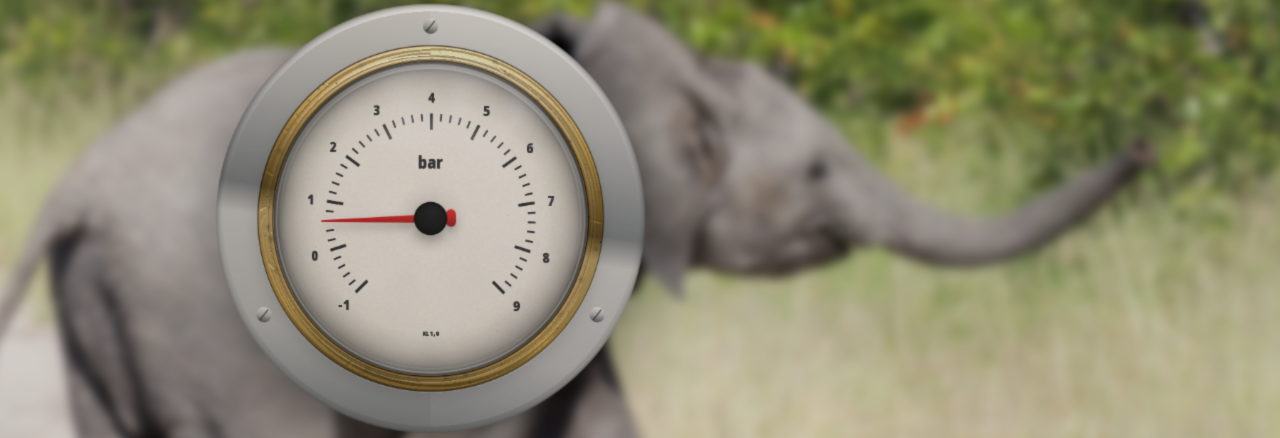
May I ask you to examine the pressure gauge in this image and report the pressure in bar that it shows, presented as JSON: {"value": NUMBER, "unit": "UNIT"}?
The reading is {"value": 0.6, "unit": "bar"}
